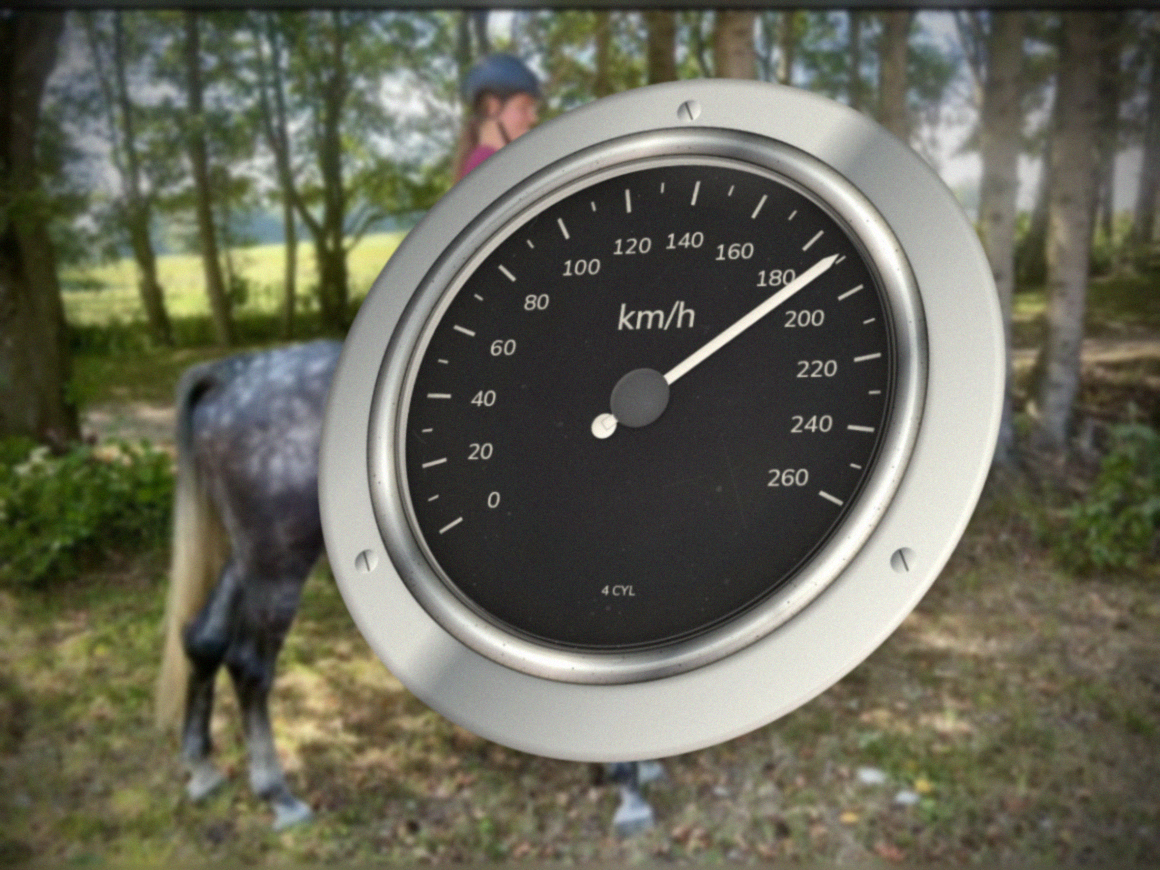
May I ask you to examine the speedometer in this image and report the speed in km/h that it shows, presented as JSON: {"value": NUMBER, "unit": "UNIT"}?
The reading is {"value": 190, "unit": "km/h"}
